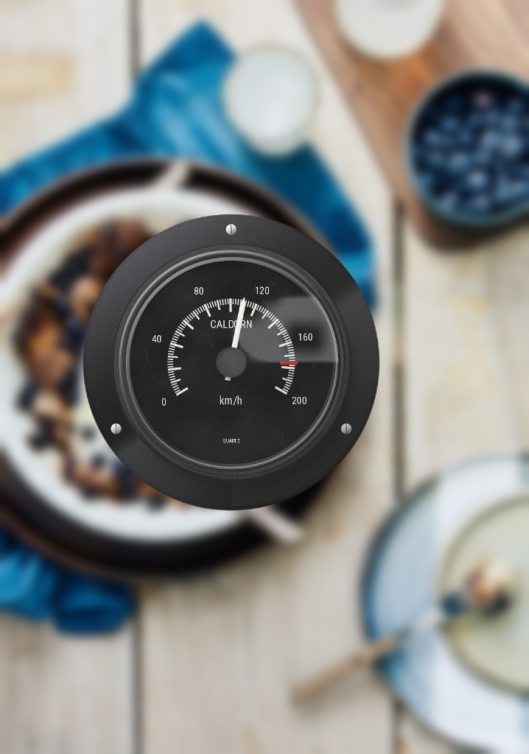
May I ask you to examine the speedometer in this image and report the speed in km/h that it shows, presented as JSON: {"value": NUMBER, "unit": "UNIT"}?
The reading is {"value": 110, "unit": "km/h"}
